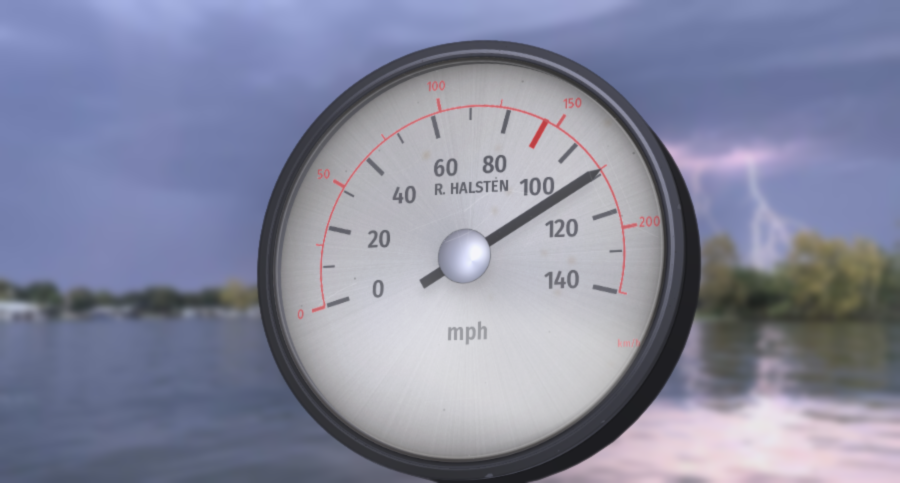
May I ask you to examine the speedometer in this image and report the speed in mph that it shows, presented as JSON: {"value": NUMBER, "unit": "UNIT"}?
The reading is {"value": 110, "unit": "mph"}
